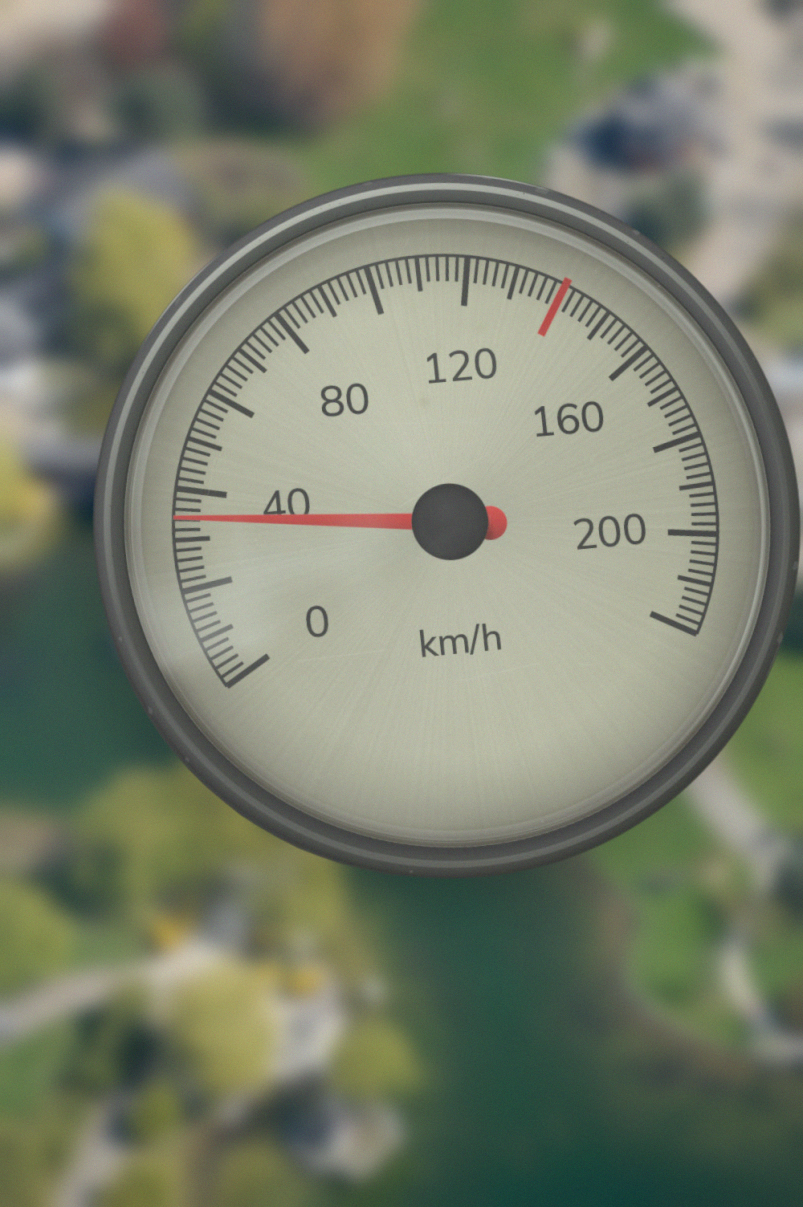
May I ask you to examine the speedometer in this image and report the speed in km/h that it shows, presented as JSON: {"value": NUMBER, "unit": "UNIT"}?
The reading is {"value": 34, "unit": "km/h"}
